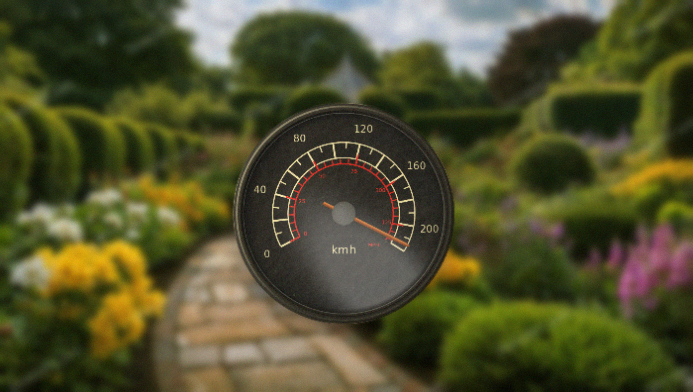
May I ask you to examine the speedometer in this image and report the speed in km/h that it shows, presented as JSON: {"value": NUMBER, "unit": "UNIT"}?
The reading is {"value": 215, "unit": "km/h"}
